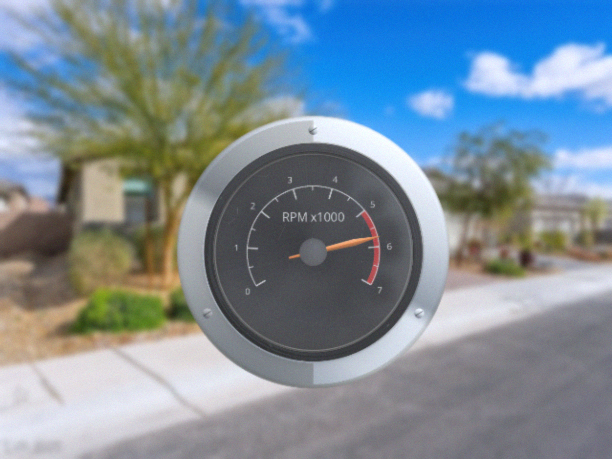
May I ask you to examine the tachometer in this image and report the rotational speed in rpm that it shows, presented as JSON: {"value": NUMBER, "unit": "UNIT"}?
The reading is {"value": 5750, "unit": "rpm"}
